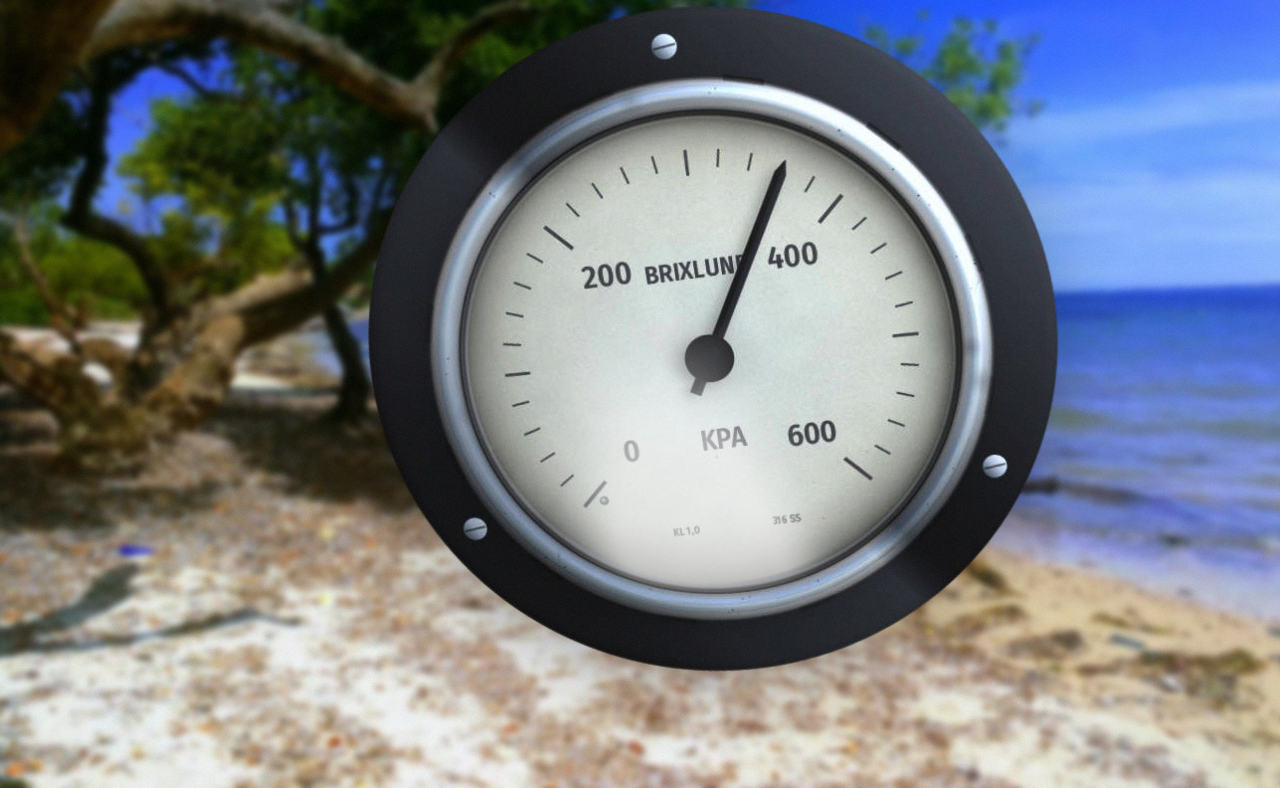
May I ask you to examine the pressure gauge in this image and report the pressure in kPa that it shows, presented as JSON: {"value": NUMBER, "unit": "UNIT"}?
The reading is {"value": 360, "unit": "kPa"}
